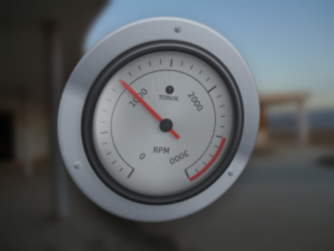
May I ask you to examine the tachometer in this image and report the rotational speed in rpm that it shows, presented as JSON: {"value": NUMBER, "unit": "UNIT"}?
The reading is {"value": 1000, "unit": "rpm"}
